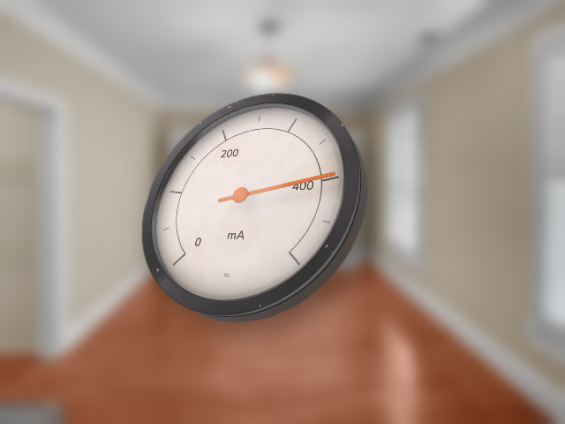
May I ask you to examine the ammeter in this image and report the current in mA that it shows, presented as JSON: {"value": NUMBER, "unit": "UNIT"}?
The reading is {"value": 400, "unit": "mA"}
